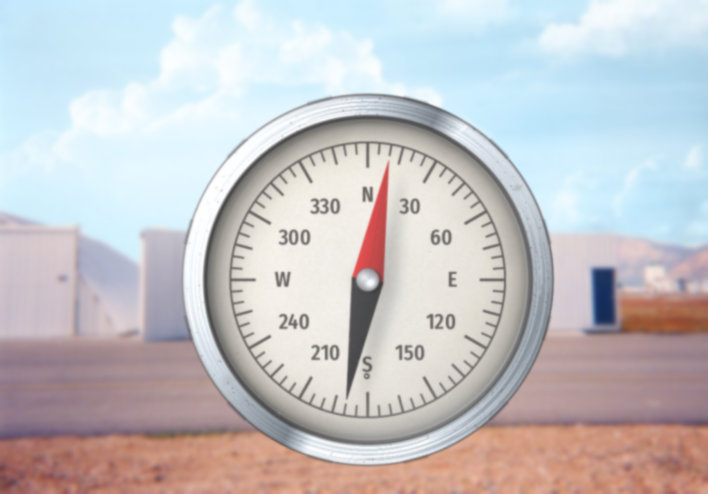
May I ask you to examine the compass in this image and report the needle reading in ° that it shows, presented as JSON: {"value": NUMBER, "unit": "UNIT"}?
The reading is {"value": 10, "unit": "°"}
